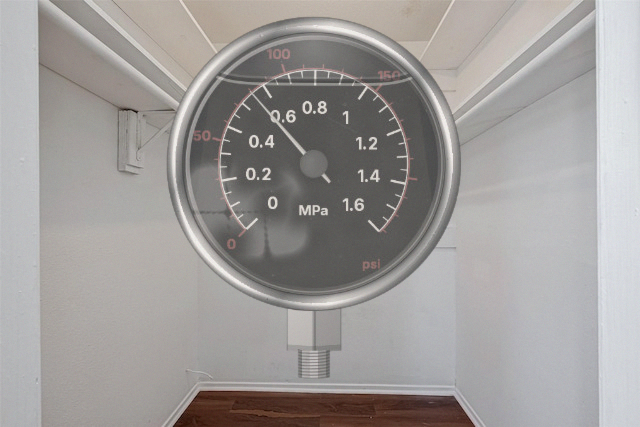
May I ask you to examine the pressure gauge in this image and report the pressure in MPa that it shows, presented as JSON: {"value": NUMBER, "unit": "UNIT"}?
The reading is {"value": 0.55, "unit": "MPa"}
